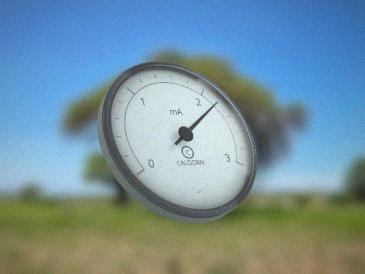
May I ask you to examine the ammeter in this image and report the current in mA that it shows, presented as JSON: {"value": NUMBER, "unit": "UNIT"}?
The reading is {"value": 2.2, "unit": "mA"}
